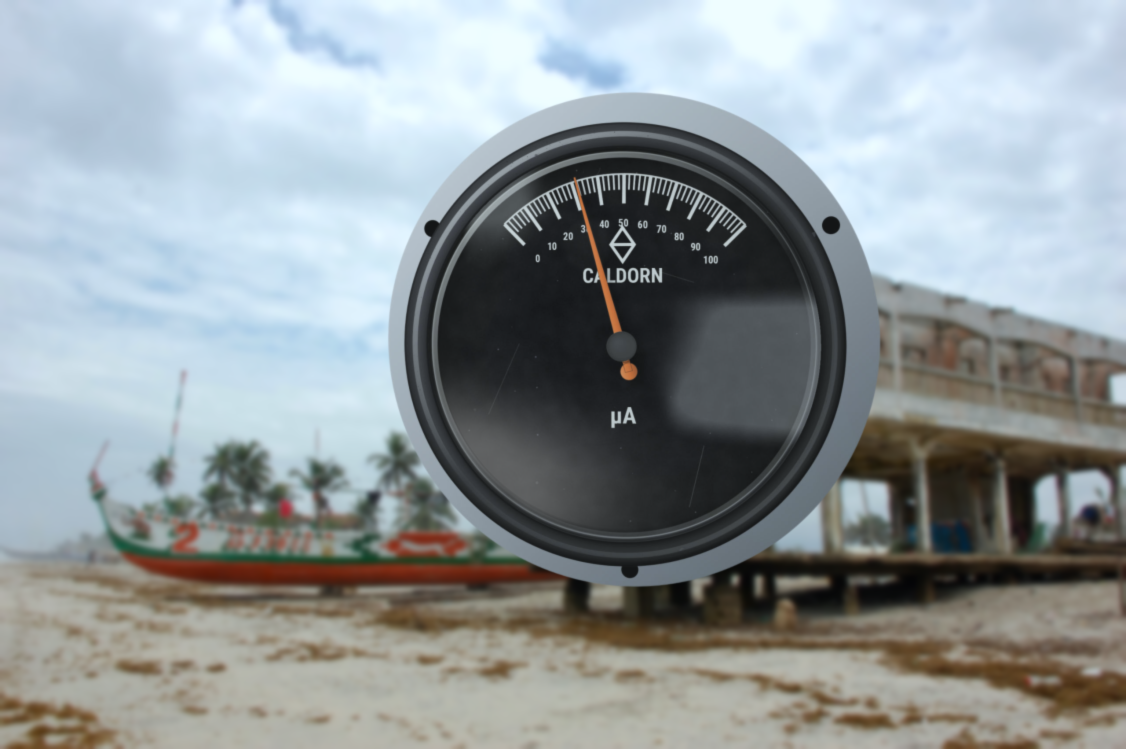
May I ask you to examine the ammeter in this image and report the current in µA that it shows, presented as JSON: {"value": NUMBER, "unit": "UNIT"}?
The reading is {"value": 32, "unit": "µA"}
